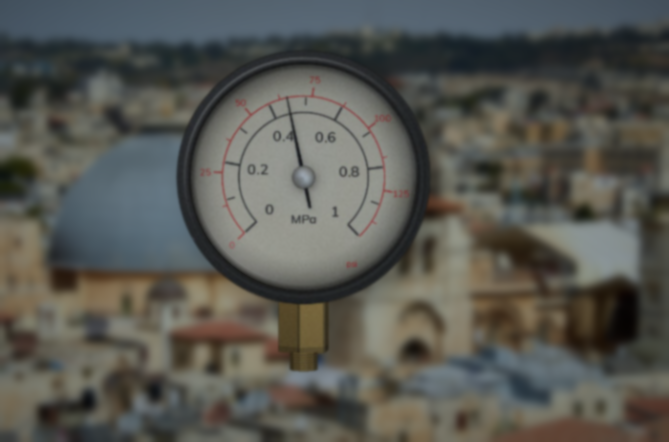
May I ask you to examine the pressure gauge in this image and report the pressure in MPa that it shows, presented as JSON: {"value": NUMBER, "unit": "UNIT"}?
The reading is {"value": 0.45, "unit": "MPa"}
